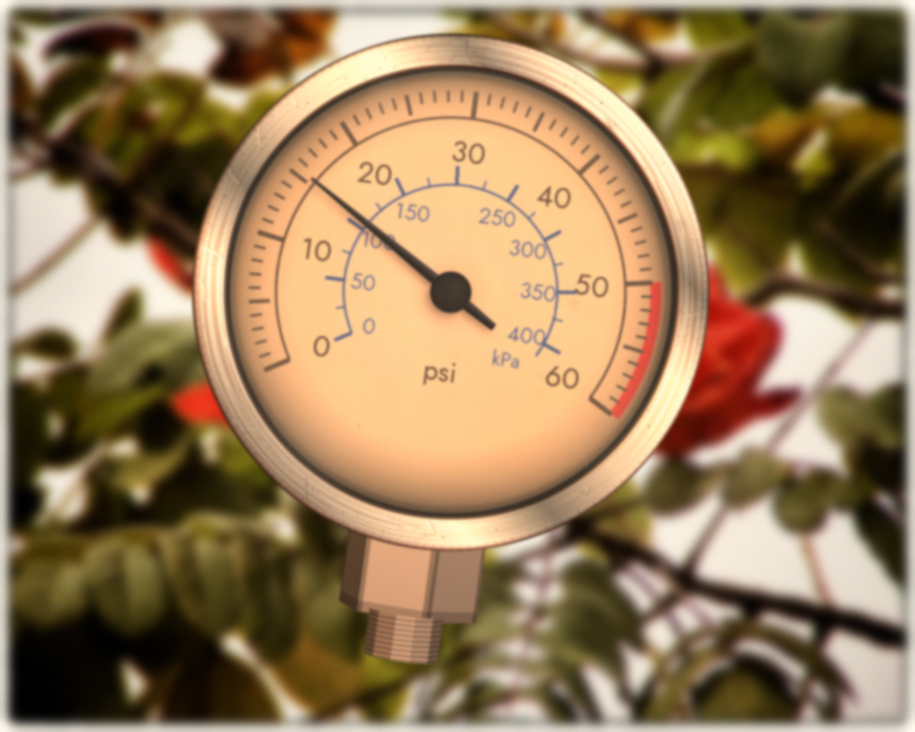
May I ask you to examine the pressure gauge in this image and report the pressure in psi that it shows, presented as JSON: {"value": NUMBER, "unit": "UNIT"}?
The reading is {"value": 15.5, "unit": "psi"}
